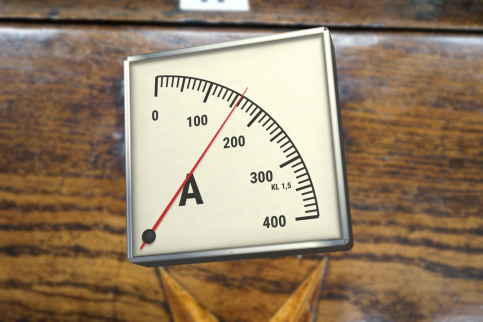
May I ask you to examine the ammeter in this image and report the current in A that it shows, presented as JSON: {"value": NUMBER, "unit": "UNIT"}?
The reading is {"value": 160, "unit": "A"}
